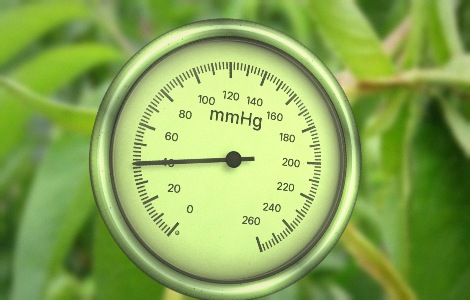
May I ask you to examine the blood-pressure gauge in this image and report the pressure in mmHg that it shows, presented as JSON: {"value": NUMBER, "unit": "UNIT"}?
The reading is {"value": 40, "unit": "mmHg"}
